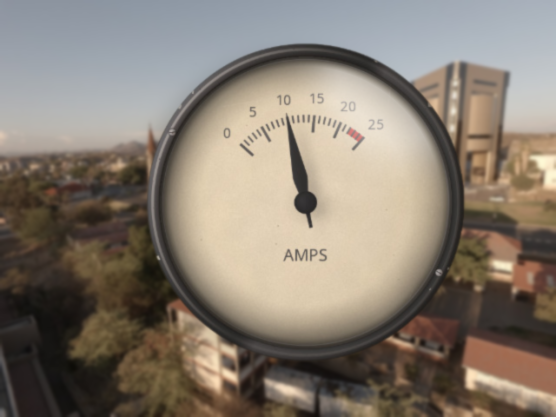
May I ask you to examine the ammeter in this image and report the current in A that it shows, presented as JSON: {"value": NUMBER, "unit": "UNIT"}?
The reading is {"value": 10, "unit": "A"}
